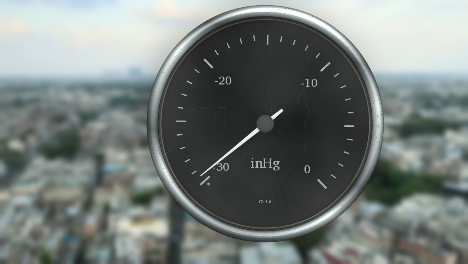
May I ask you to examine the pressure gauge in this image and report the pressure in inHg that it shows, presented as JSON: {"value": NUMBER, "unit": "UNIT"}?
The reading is {"value": -29.5, "unit": "inHg"}
